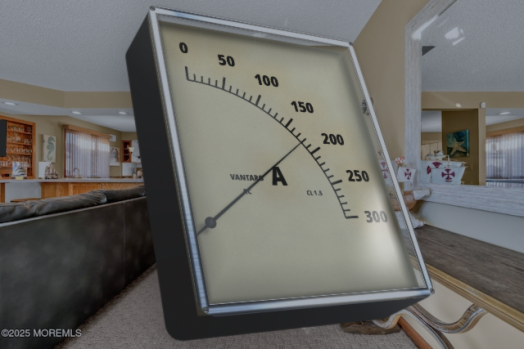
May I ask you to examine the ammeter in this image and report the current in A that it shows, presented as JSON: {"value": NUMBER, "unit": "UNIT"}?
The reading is {"value": 180, "unit": "A"}
